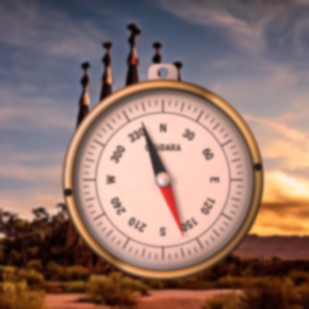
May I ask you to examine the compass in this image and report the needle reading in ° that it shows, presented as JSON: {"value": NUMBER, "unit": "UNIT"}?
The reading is {"value": 160, "unit": "°"}
